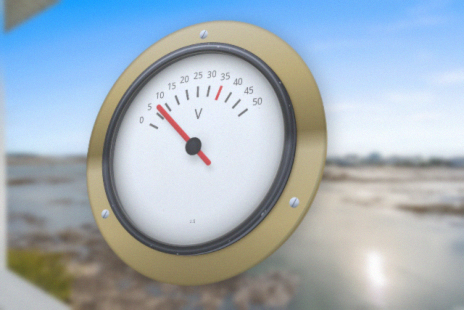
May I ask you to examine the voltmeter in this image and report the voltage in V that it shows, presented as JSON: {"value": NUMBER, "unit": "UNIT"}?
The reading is {"value": 7.5, "unit": "V"}
